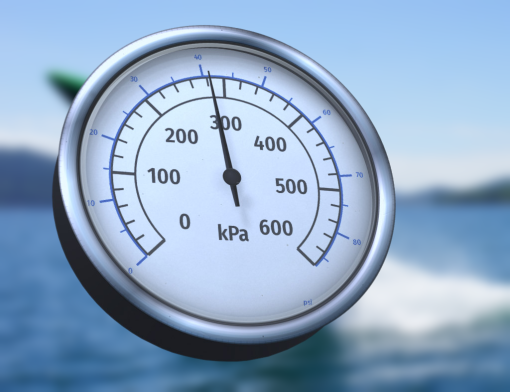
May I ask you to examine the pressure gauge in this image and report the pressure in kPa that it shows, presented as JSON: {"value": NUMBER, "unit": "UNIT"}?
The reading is {"value": 280, "unit": "kPa"}
